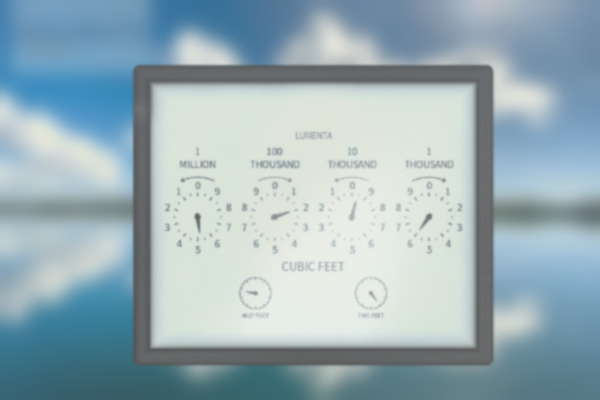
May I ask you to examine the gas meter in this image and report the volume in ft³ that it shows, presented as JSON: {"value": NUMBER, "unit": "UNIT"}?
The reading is {"value": 519600, "unit": "ft³"}
